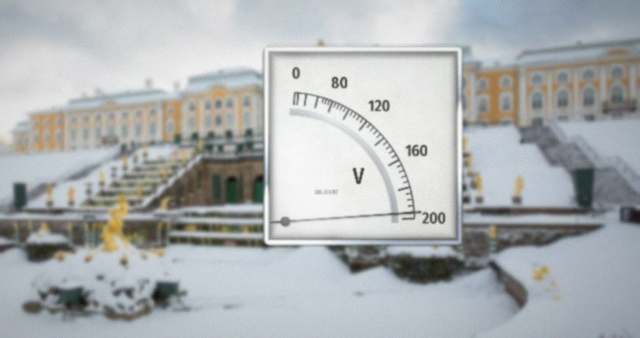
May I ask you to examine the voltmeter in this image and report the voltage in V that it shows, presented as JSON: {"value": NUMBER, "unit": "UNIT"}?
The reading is {"value": 196, "unit": "V"}
